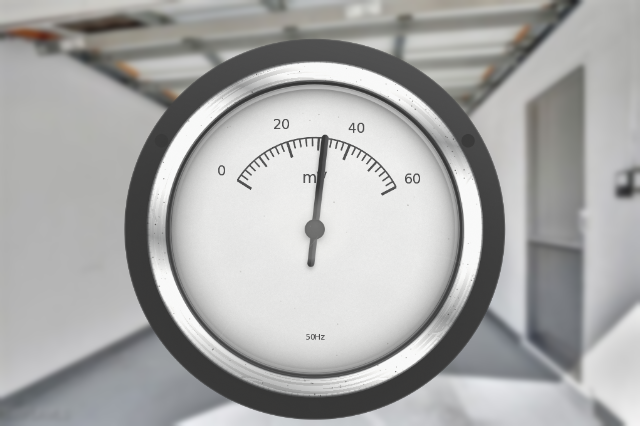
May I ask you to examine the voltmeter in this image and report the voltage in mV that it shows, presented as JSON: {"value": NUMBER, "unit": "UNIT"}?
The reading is {"value": 32, "unit": "mV"}
